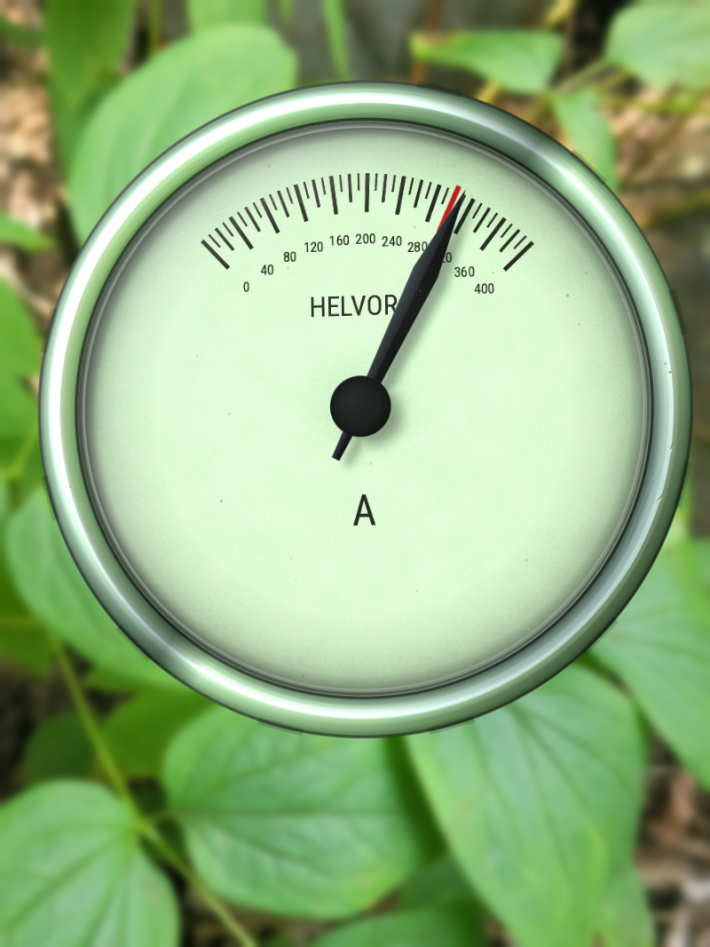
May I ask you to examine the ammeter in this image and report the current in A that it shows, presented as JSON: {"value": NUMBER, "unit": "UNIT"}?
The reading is {"value": 310, "unit": "A"}
